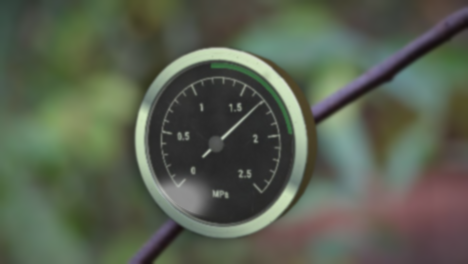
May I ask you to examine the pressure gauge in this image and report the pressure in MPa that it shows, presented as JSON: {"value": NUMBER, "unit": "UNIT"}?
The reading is {"value": 1.7, "unit": "MPa"}
